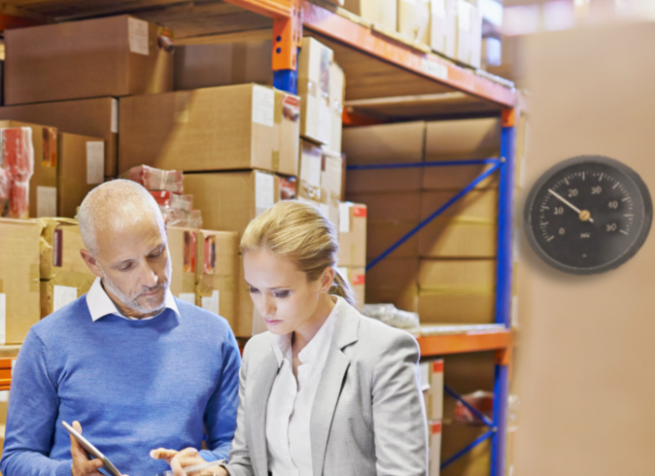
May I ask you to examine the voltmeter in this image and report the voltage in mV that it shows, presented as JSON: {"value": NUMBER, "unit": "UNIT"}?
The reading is {"value": 15, "unit": "mV"}
